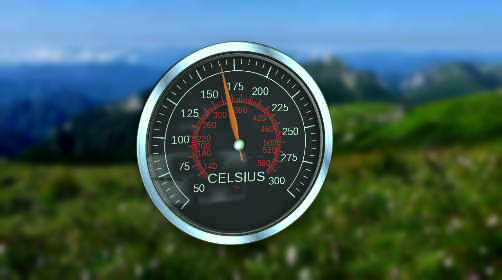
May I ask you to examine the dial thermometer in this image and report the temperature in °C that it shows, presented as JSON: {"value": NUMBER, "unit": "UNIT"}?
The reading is {"value": 165, "unit": "°C"}
